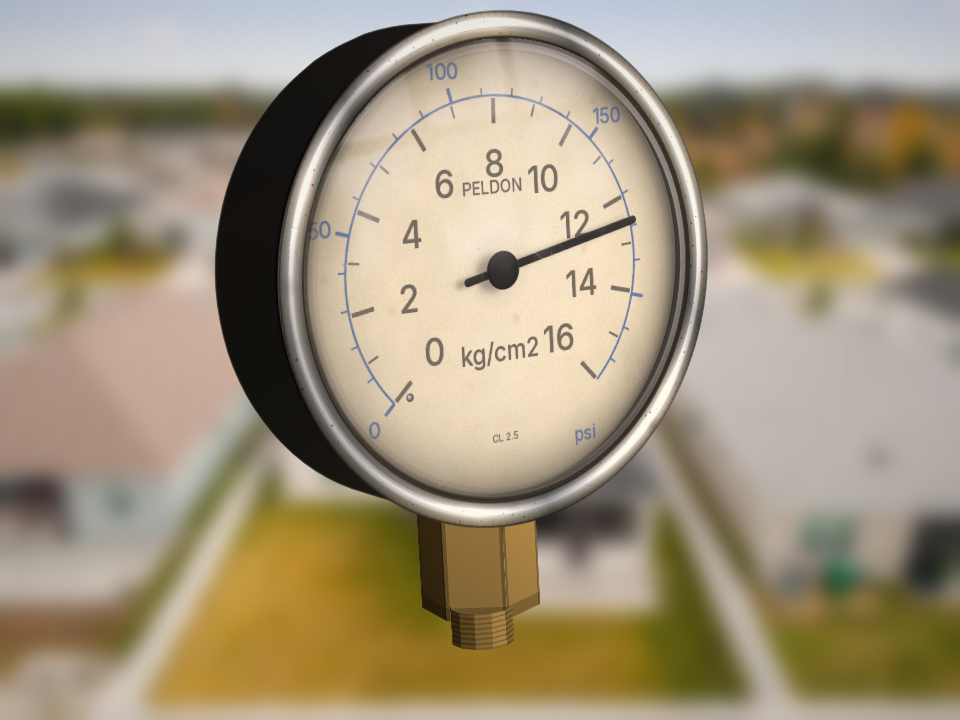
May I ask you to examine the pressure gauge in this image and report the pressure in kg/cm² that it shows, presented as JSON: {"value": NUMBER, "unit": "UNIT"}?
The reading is {"value": 12.5, "unit": "kg/cm²"}
